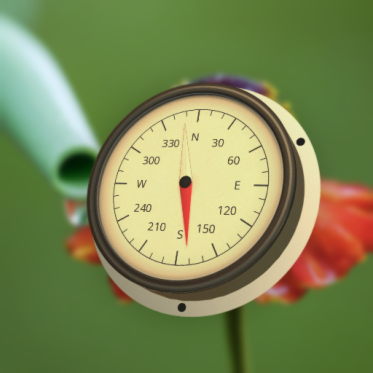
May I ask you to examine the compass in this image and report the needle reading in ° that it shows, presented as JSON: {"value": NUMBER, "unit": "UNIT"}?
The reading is {"value": 170, "unit": "°"}
